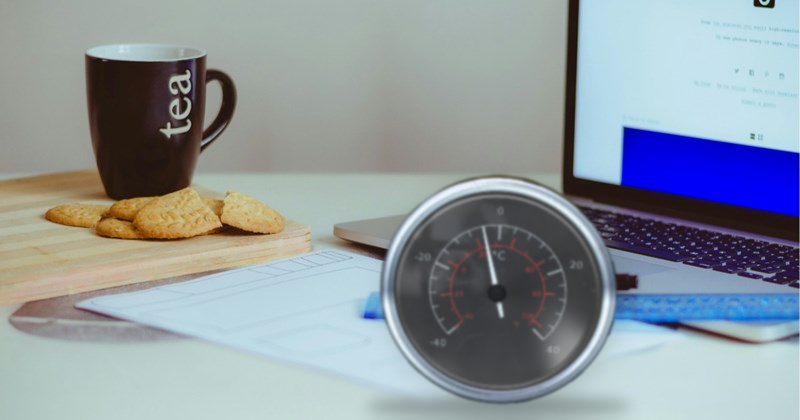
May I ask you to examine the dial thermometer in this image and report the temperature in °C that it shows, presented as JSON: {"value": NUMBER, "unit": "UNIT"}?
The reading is {"value": -4, "unit": "°C"}
